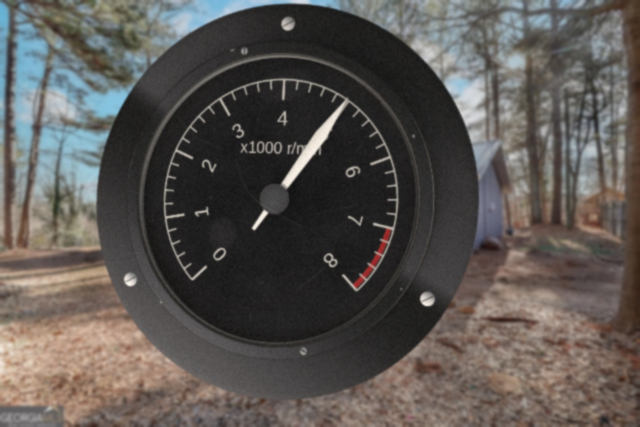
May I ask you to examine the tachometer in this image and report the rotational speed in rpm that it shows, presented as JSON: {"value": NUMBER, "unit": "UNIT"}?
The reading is {"value": 5000, "unit": "rpm"}
